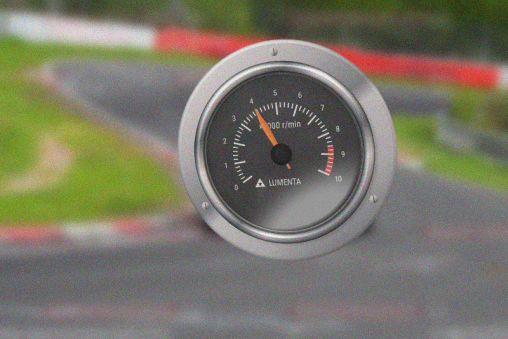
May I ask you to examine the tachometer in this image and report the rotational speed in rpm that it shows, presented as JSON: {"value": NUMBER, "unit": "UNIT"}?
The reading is {"value": 4000, "unit": "rpm"}
